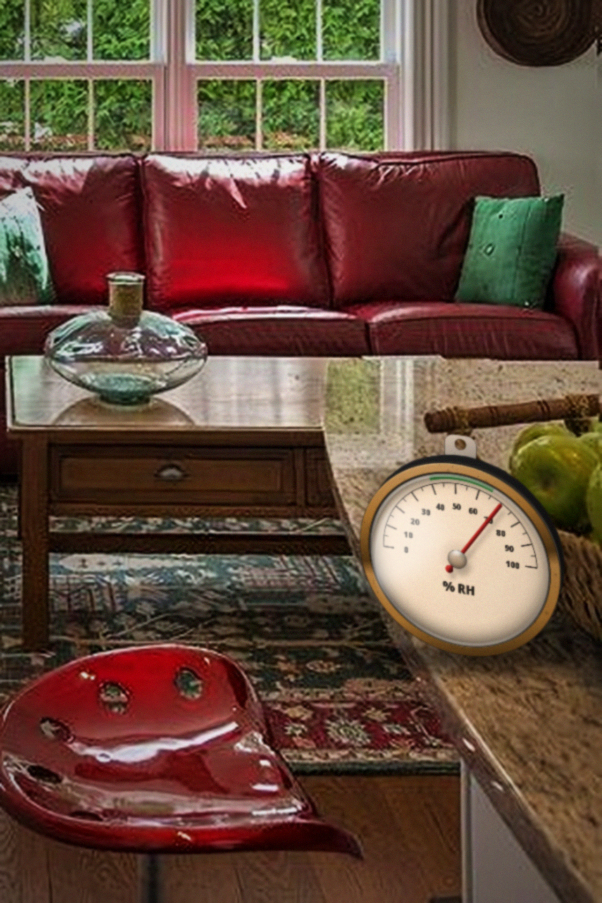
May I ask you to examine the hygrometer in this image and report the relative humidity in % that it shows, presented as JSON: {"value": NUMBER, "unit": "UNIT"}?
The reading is {"value": 70, "unit": "%"}
